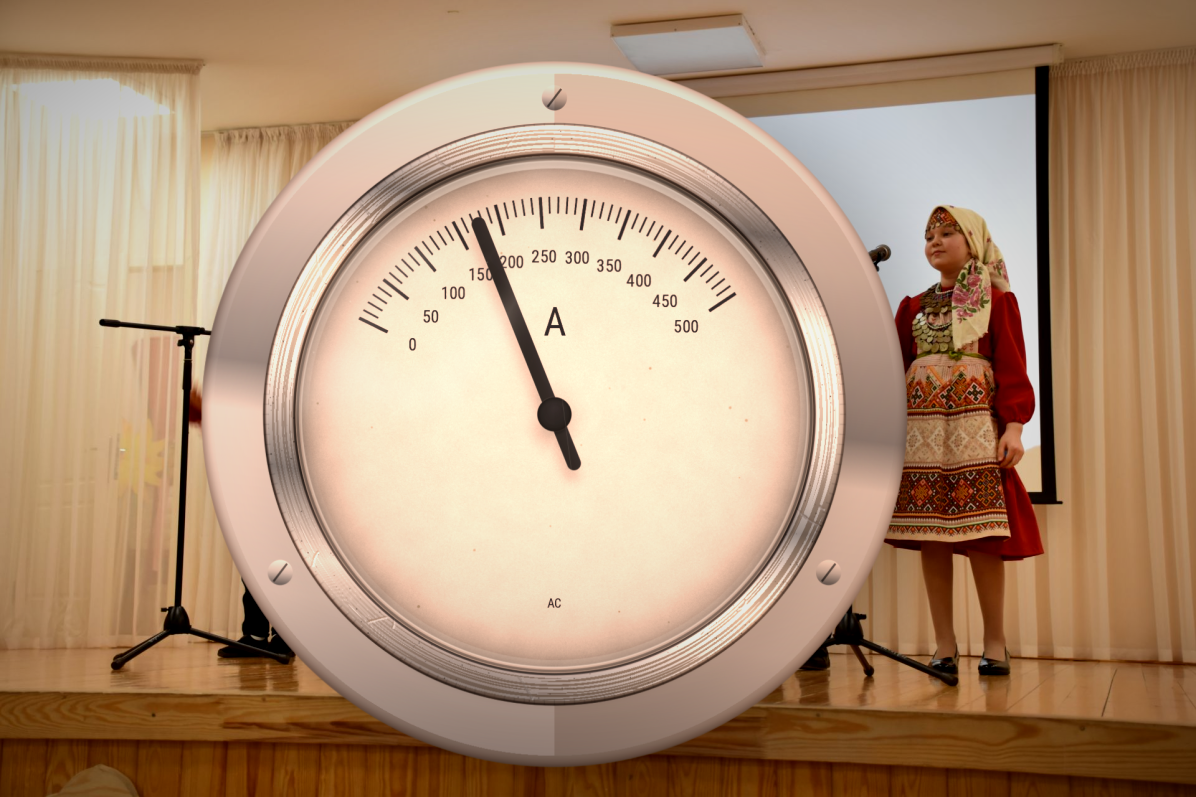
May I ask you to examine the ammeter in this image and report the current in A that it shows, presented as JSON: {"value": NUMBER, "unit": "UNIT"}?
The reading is {"value": 175, "unit": "A"}
